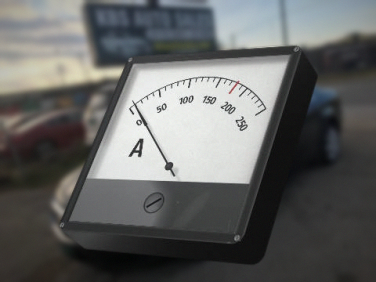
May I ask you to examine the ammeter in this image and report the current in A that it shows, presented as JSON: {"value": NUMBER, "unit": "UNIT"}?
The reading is {"value": 10, "unit": "A"}
